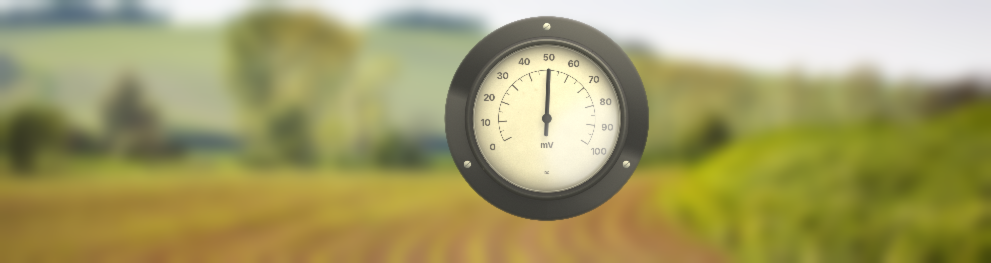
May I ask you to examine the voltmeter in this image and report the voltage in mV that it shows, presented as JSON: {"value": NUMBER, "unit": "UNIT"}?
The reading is {"value": 50, "unit": "mV"}
